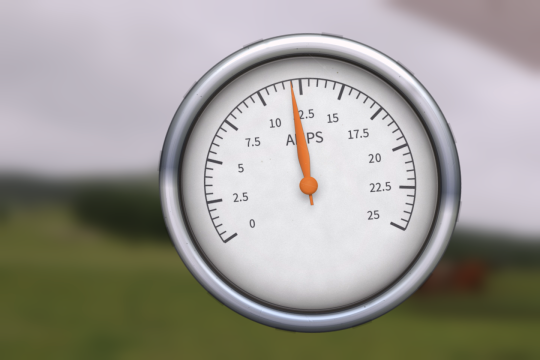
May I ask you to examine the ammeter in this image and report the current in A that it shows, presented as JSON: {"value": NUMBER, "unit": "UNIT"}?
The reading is {"value": 12, "unit": "A"}
